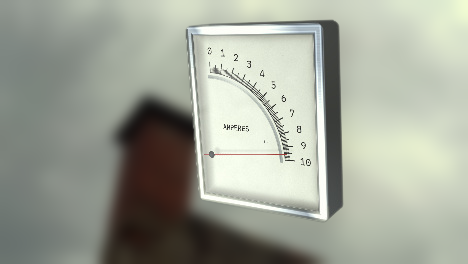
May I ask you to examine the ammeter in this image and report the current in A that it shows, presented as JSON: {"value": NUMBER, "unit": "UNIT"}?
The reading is {"value": 9.5, "unit": "A"}
